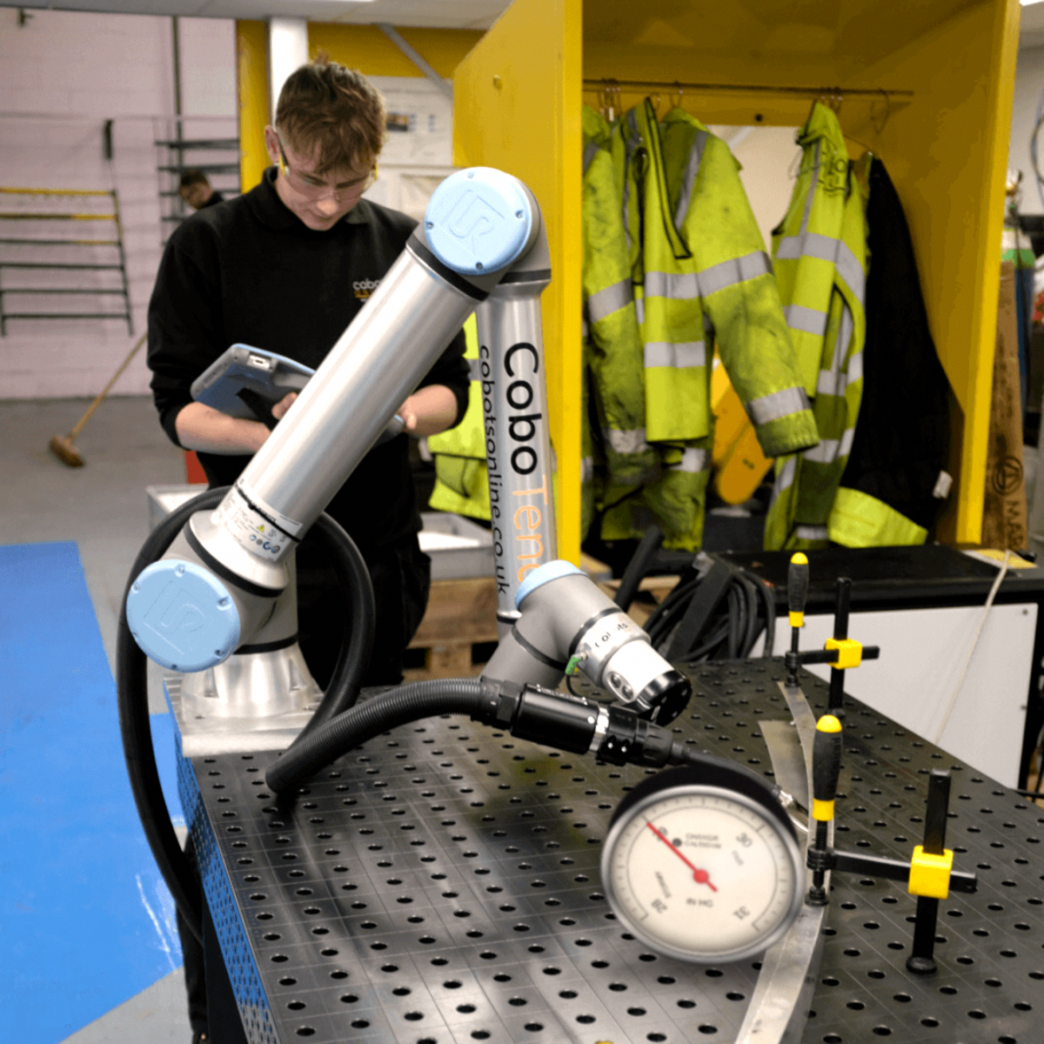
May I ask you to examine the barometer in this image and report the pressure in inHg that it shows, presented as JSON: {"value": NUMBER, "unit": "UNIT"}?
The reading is {"value": 29, "unit": "inHg"}
